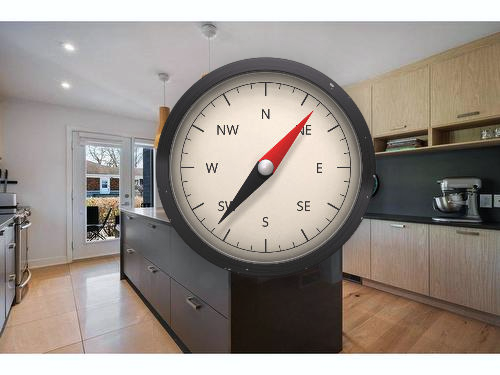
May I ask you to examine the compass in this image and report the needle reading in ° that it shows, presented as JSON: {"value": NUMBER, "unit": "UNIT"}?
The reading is {"value": 40, "unit": "°"}
